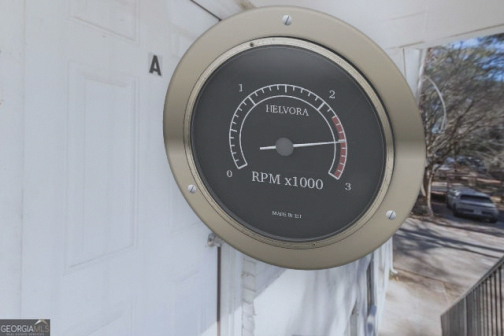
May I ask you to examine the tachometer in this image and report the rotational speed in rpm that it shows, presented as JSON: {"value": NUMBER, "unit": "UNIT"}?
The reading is {"value": 2500, "unit": "rpm"}
